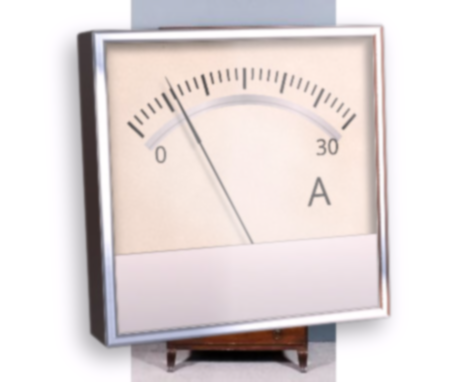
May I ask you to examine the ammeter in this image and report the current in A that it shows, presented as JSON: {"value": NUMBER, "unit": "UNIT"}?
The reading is {"value": 6, "unit": "A"}
